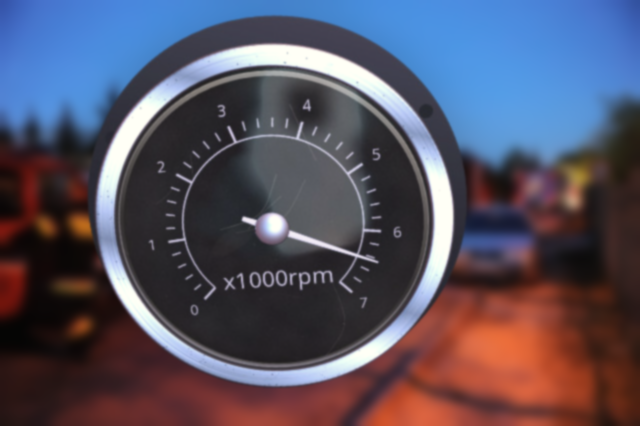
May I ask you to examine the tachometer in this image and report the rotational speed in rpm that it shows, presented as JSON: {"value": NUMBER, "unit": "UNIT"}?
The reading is {"value": 6400, "unit": "rpm"}
